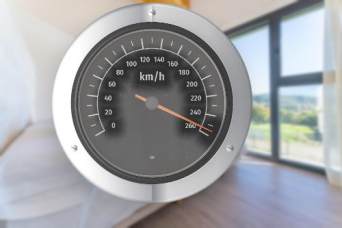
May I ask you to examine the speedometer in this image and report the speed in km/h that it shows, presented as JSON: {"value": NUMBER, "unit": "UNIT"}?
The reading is {"value": 255, "unit": "km/h"}
